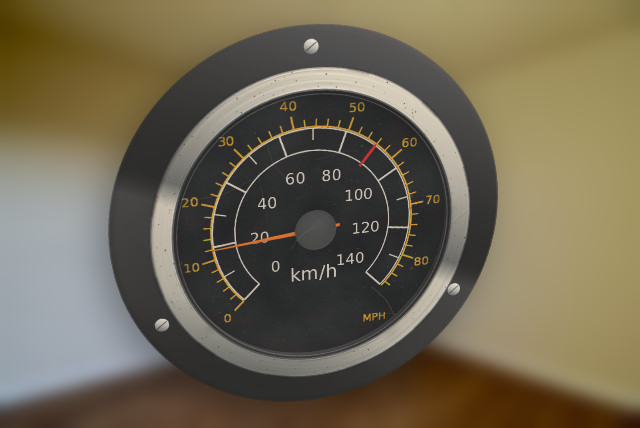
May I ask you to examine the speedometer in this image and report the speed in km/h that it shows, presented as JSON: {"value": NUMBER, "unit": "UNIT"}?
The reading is {"value": 20, "unit": "km/h"}
